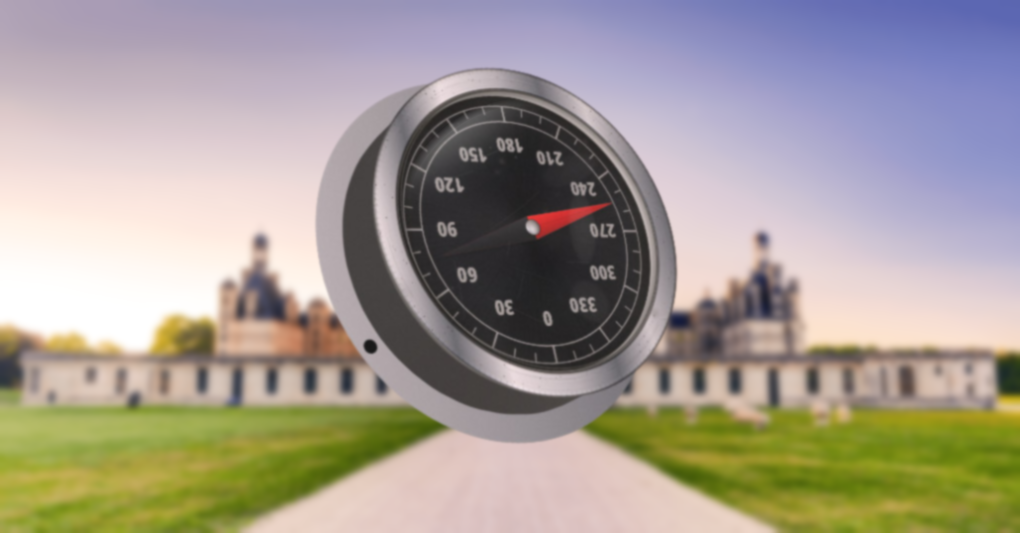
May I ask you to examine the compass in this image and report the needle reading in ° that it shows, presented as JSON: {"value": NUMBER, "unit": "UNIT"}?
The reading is {"value": 255, "unit": "°"}
